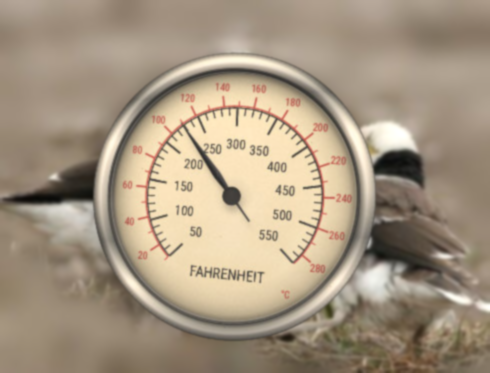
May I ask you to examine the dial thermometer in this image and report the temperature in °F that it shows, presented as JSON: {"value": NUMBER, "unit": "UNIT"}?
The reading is {"value": 230, "unit": "°F"}
